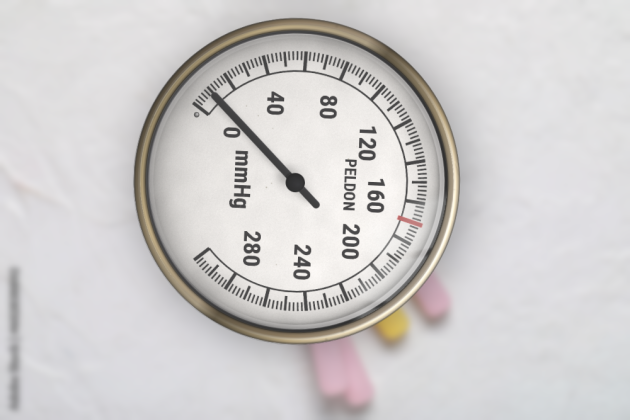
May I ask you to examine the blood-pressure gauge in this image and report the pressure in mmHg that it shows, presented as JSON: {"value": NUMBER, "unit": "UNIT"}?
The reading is {"value": 10, "unit": "mmHg"}
